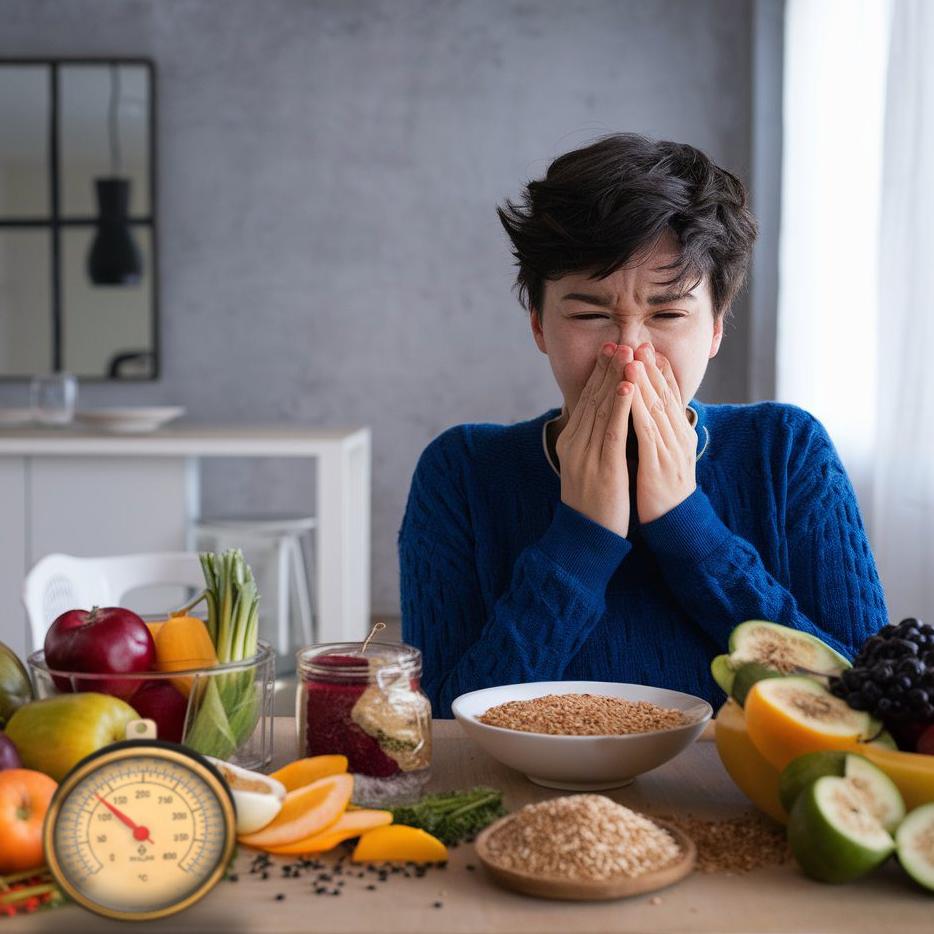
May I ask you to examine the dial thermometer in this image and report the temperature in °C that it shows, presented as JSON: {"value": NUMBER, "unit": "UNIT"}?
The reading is {"value": 130, "unit": "°C"}
